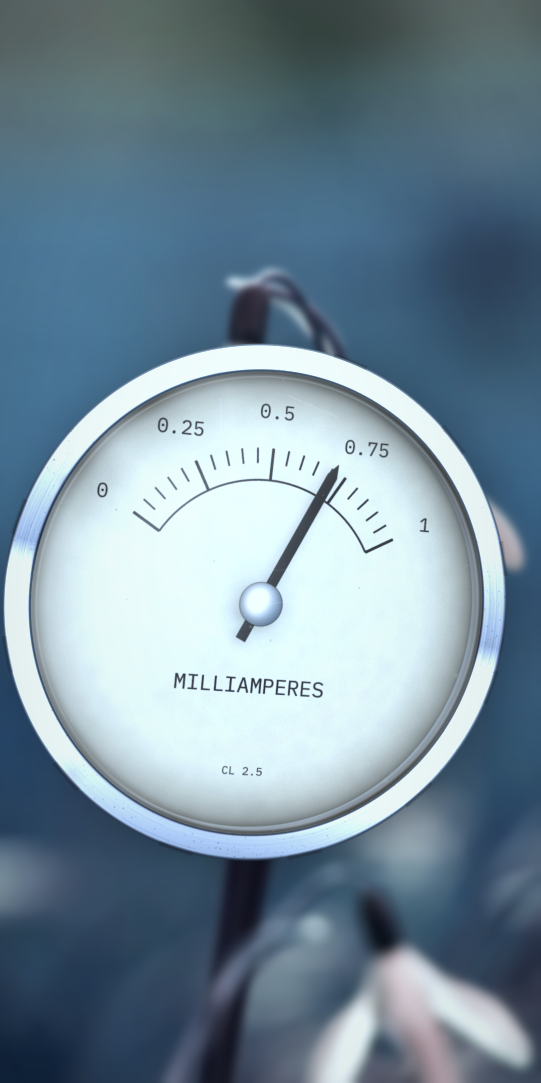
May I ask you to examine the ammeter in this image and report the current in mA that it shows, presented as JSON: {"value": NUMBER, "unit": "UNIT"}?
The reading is {"value": 0.7, "unit": "mA"}
